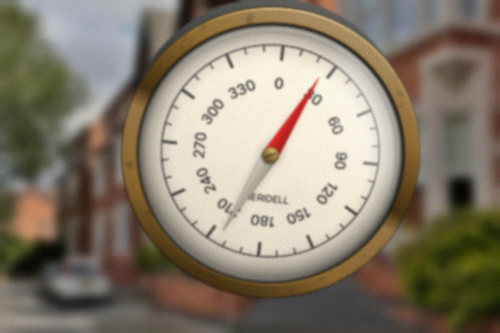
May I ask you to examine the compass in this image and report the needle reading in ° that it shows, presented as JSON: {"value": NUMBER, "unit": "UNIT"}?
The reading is {"value": 25, "unit": "°"}
